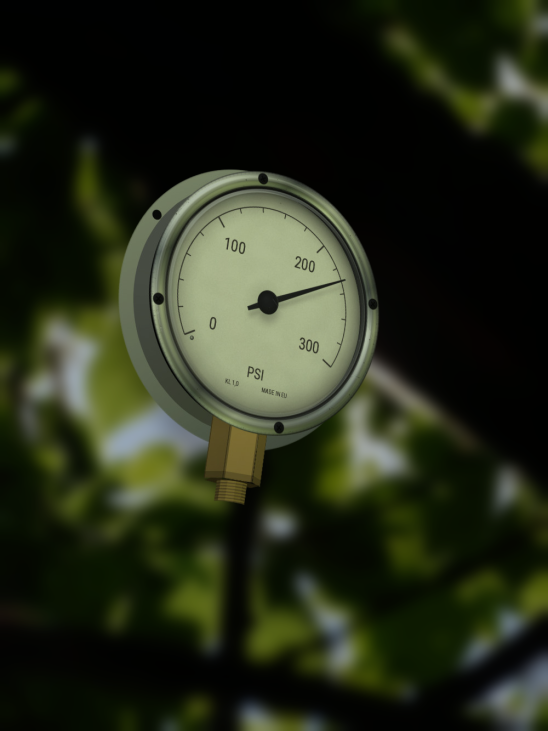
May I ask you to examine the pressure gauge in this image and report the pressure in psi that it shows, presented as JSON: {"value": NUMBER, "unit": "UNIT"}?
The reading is {"value": 230, "unit": "psi"}
